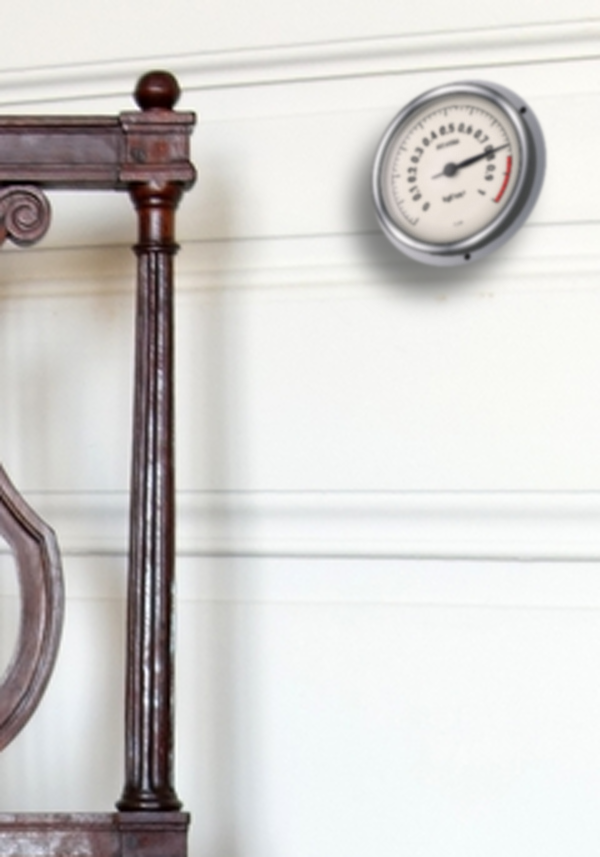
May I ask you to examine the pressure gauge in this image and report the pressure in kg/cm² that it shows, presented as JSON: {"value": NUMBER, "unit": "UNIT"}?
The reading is {"value": 0.8, "unit": "kg/cm²"}
